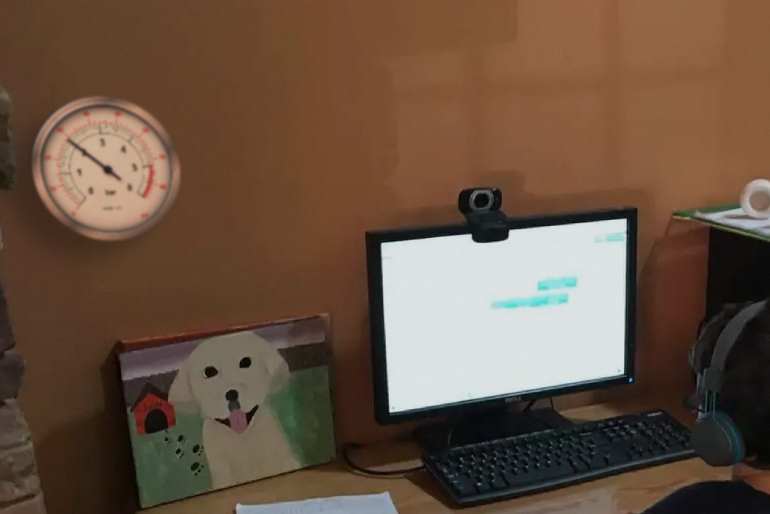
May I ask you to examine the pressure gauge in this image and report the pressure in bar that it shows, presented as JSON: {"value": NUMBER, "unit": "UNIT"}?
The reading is {"value": 2, "unit": "bar"}
